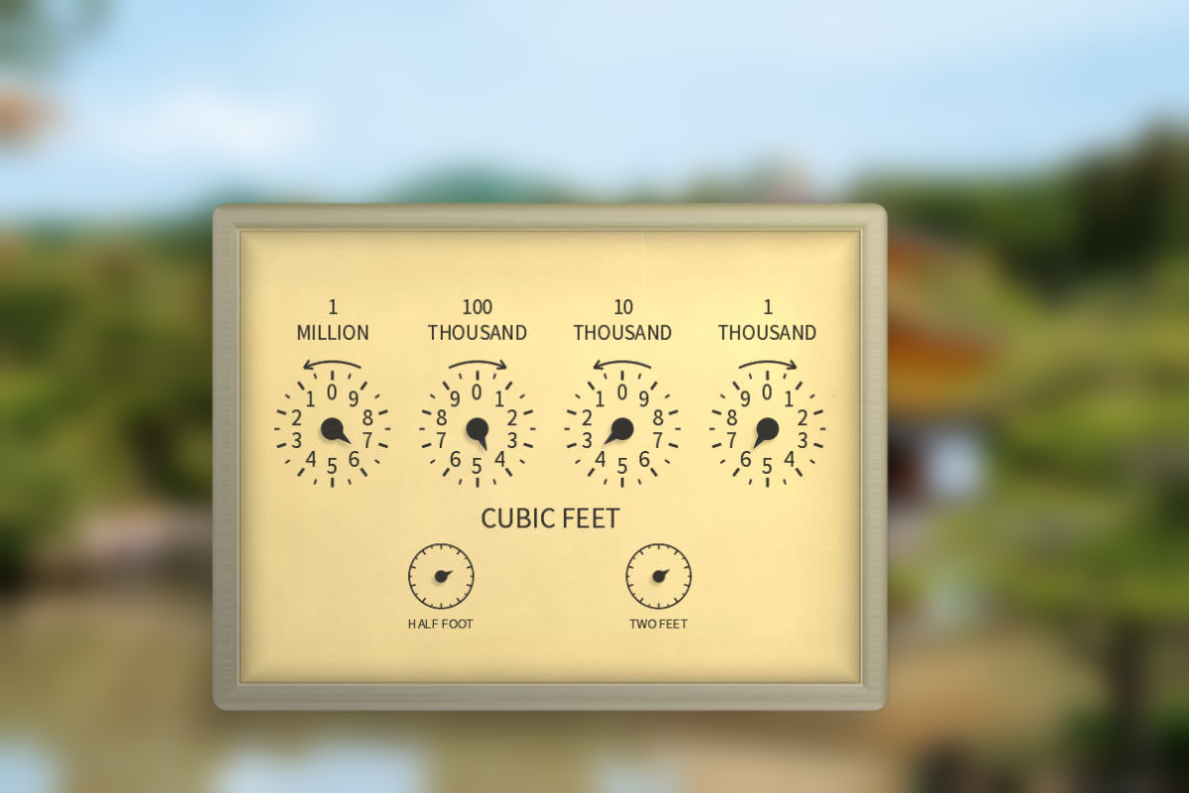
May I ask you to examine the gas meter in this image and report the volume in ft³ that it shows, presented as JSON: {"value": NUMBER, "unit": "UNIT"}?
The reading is {"value": 643600, "unit": "ft³"}
